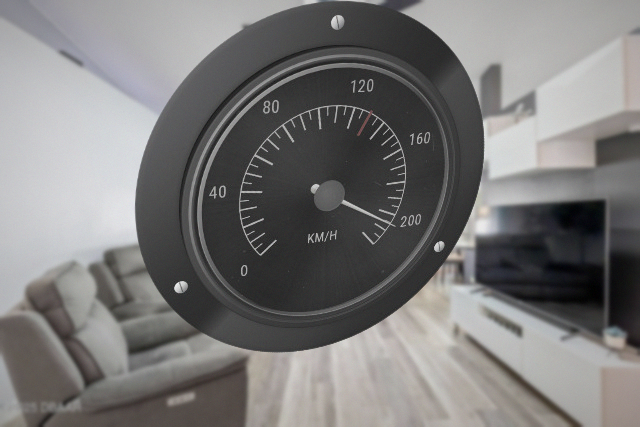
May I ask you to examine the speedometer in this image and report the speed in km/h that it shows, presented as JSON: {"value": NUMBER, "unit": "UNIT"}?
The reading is {"value": 205, "unit": "km/h"}
